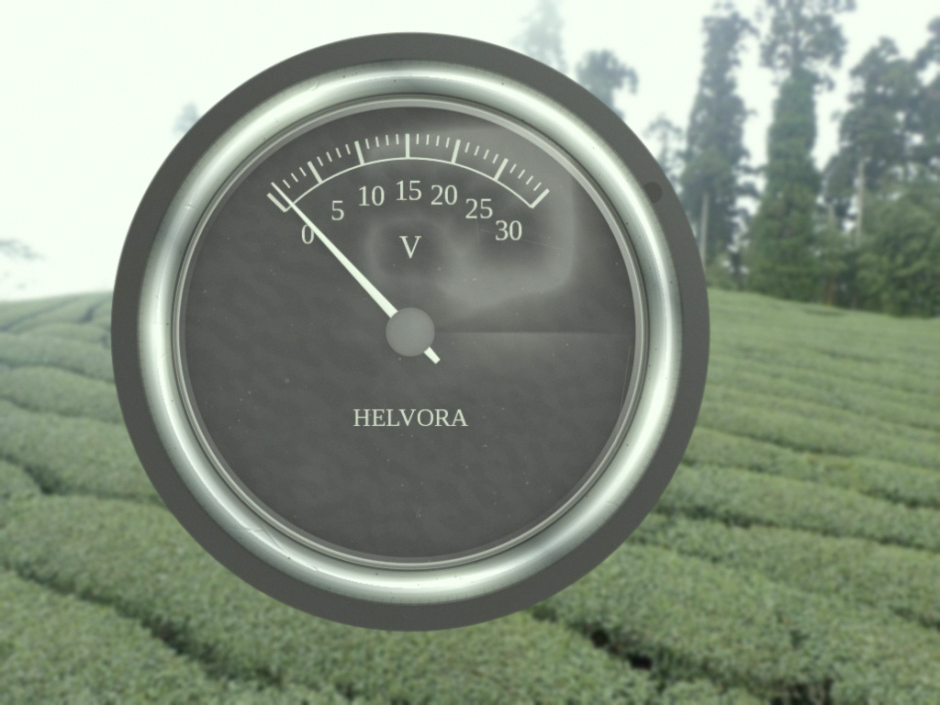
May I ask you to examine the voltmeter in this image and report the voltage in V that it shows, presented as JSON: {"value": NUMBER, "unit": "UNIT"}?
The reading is {"value": 1, "unit": "V"}
